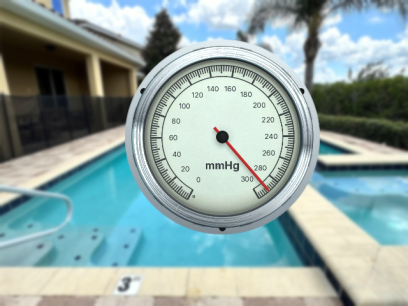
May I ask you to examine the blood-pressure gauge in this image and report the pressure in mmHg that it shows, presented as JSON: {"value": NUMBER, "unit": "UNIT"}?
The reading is {"value": 290, "unit": "mmHg"}
